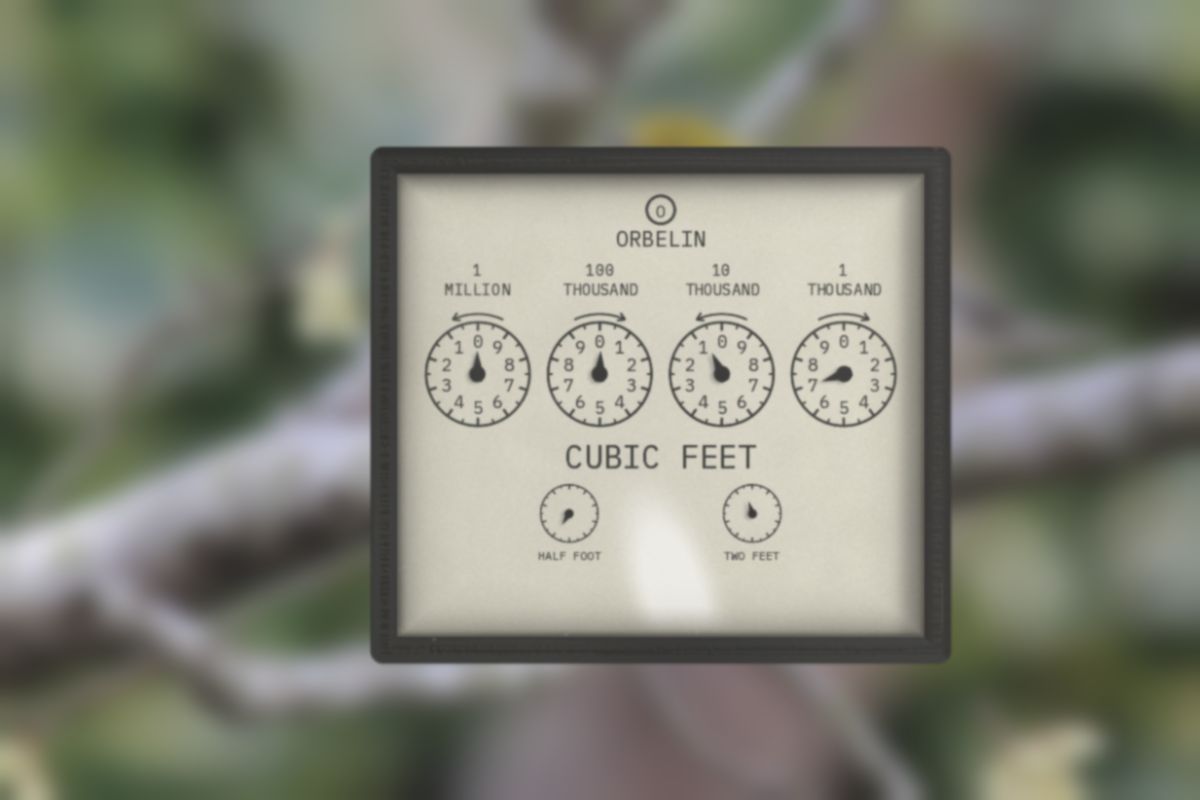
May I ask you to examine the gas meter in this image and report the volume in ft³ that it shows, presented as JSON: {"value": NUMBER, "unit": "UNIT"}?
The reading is {"value": 700, "unit": "ft³"}
